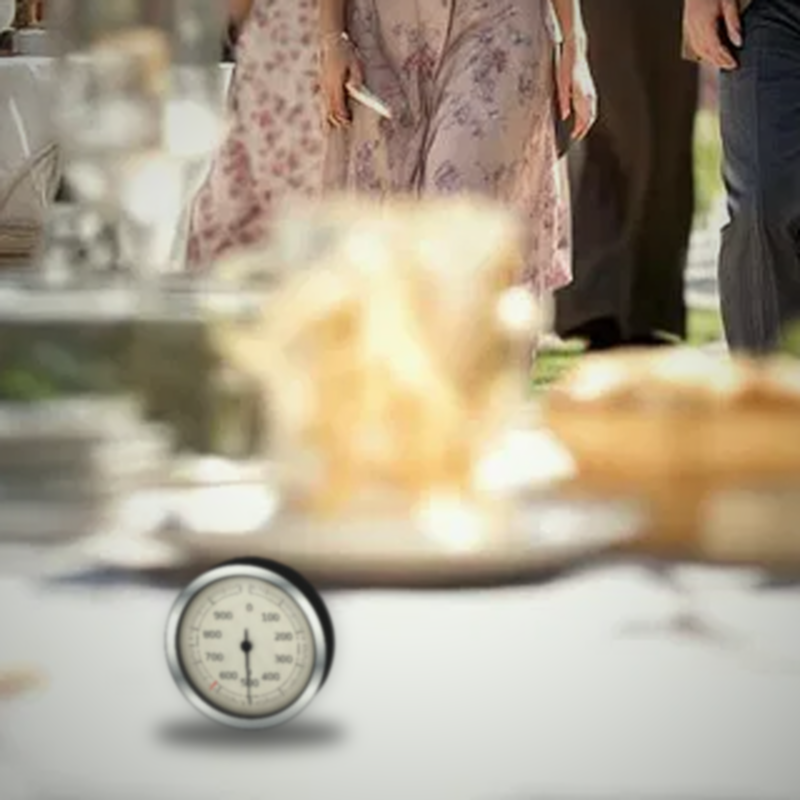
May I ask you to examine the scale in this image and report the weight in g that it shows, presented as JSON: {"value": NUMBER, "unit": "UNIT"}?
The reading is {"value": 500, "unit": "g"}
